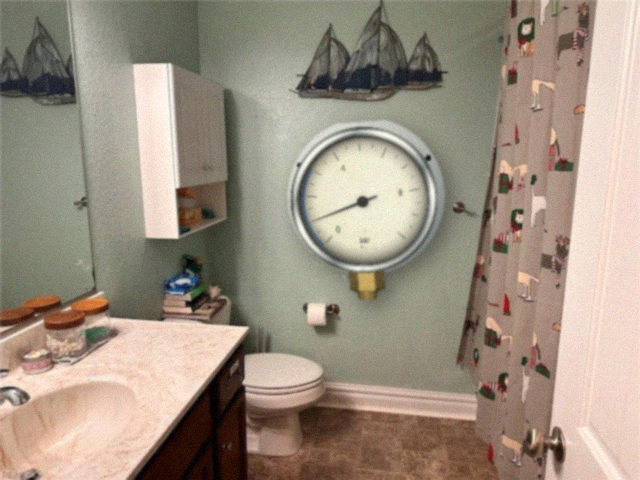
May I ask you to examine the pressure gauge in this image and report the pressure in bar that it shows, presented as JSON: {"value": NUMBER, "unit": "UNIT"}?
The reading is {"value": 1, "unit": "bar"}
